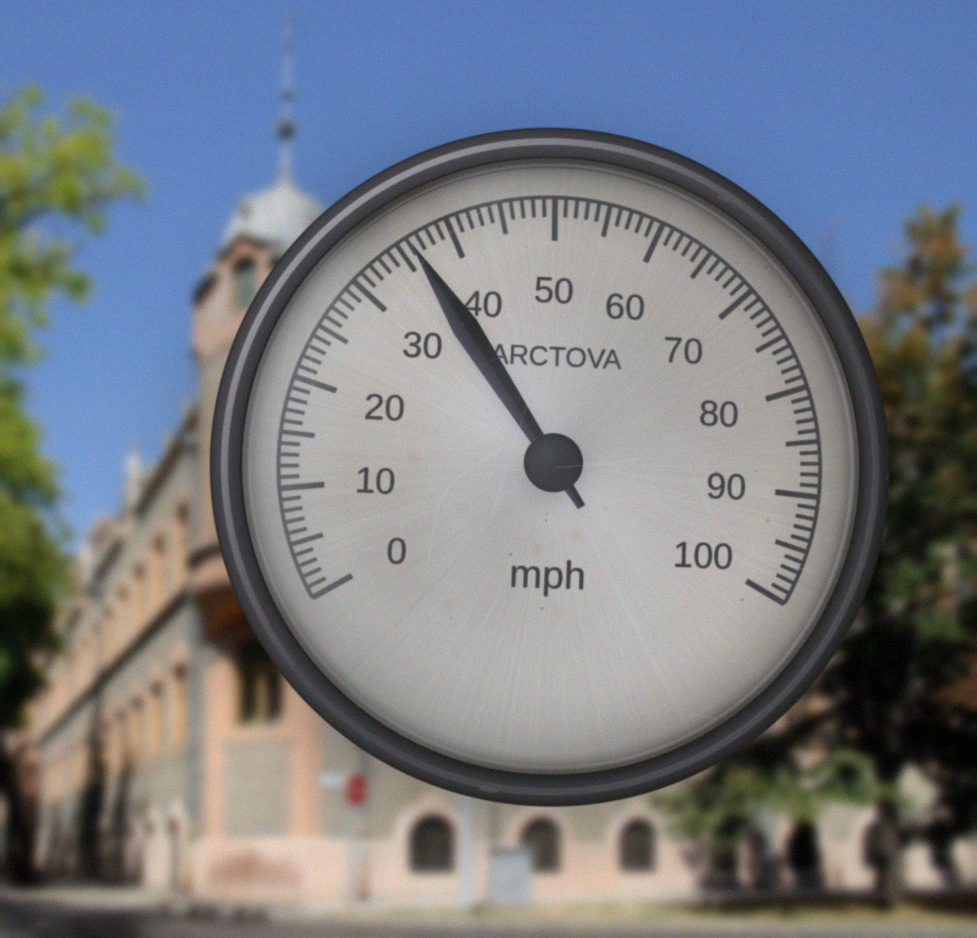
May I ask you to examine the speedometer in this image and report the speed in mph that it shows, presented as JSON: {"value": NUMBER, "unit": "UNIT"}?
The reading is {"value": 36, "unit": "mph"}
